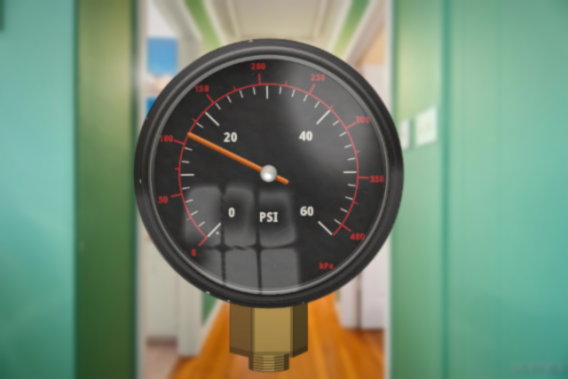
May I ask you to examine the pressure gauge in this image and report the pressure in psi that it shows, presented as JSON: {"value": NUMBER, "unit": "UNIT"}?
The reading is {"value": 16, "unit": "psi"}
